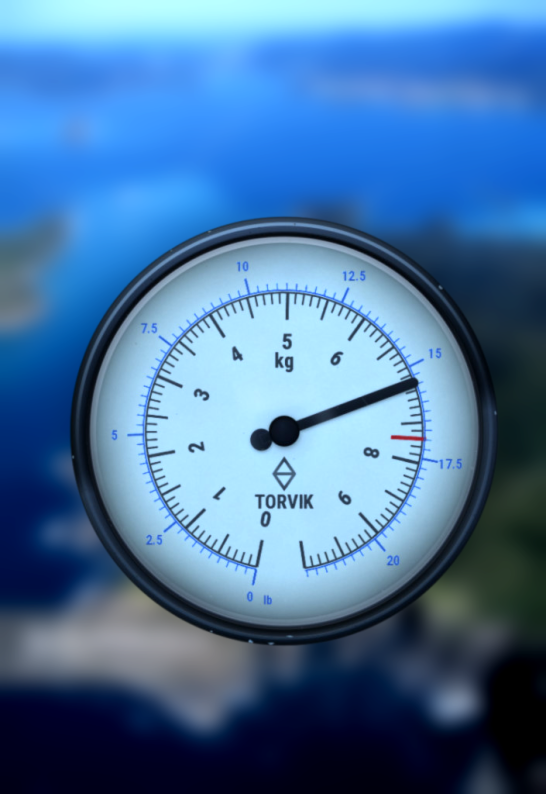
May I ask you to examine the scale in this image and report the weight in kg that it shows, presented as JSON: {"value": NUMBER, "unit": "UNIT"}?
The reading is {"value": 7, "unit": "kg"}
